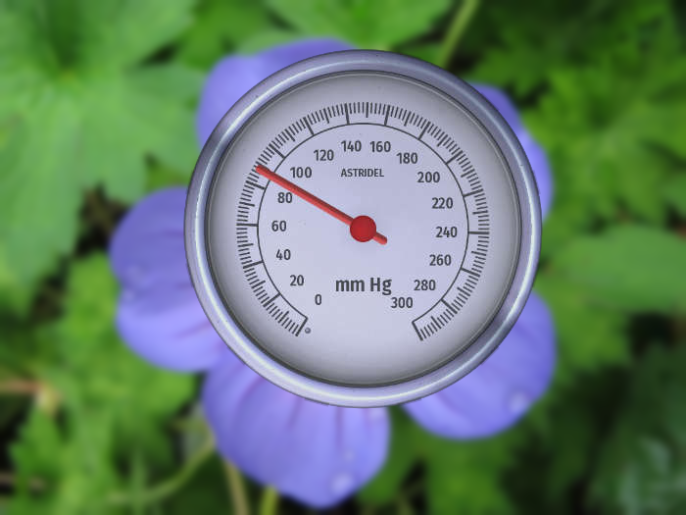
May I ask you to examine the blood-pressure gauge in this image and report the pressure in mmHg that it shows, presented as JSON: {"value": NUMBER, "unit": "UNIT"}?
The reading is {"value": 88, "unit": "mmHg"}
